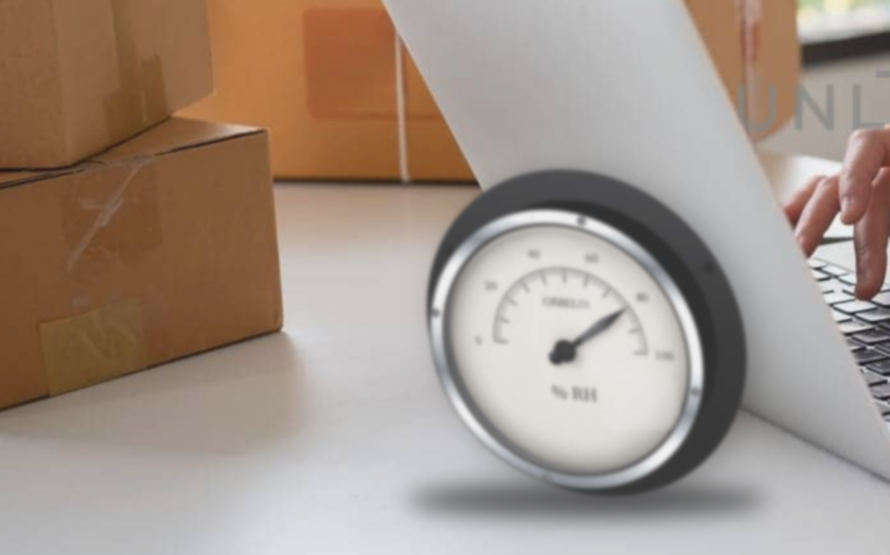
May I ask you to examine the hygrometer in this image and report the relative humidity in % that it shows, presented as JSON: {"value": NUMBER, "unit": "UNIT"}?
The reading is {"value": 80, "unit": "%"}
